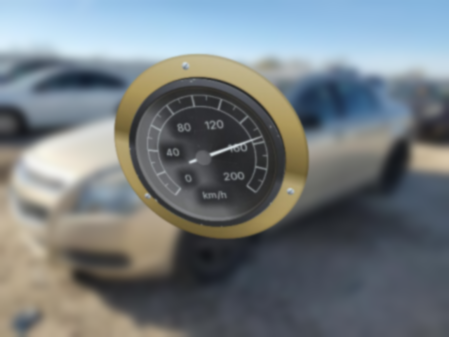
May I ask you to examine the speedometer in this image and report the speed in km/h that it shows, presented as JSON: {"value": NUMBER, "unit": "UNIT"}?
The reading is {"value": 155, "unit": "km/h"}
